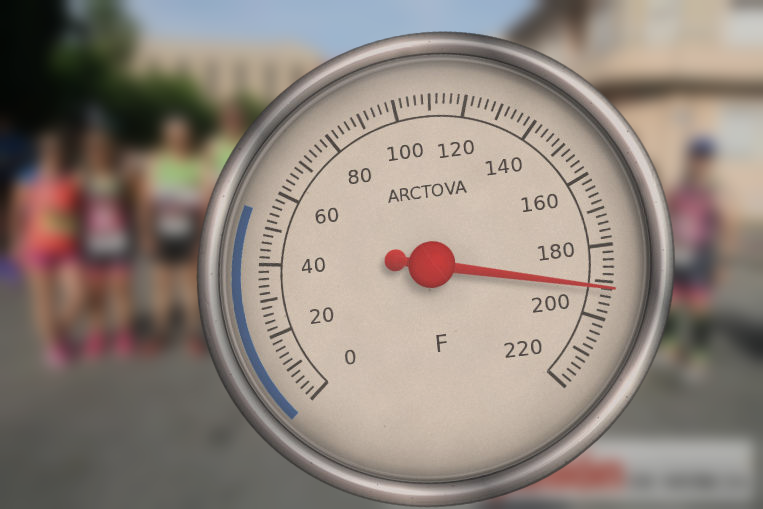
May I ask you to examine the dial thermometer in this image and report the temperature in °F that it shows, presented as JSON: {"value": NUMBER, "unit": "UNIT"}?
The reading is {"value": 192, "unit": "°F"}
